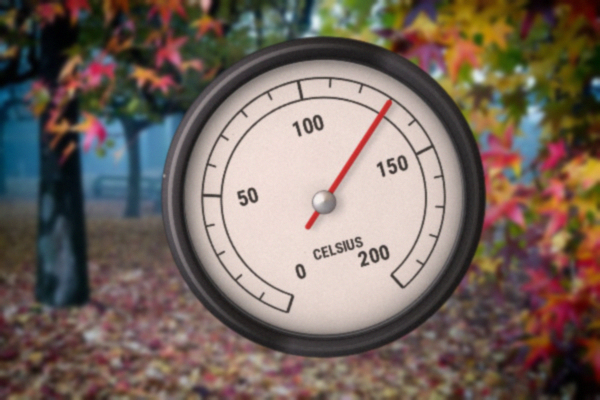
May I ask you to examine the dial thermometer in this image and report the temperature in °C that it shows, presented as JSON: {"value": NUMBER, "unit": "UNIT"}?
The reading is {"value": 130, "unit": "°C"}
